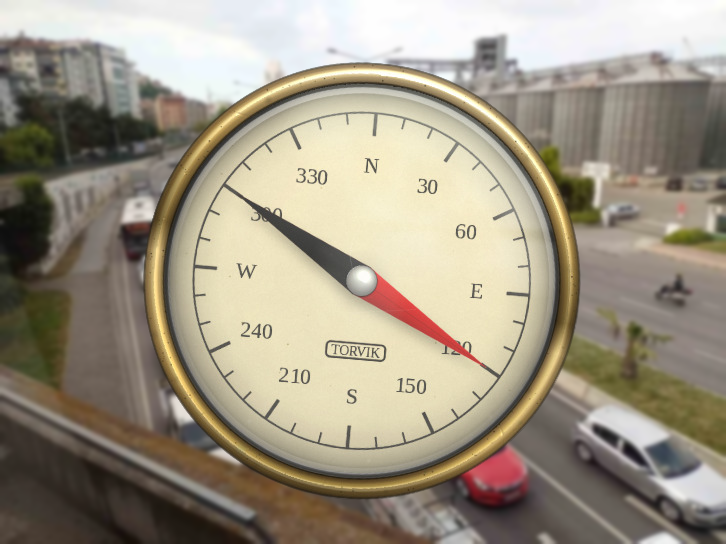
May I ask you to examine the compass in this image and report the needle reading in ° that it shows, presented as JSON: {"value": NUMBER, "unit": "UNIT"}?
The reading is {"value": 120, "unit": "°"}
